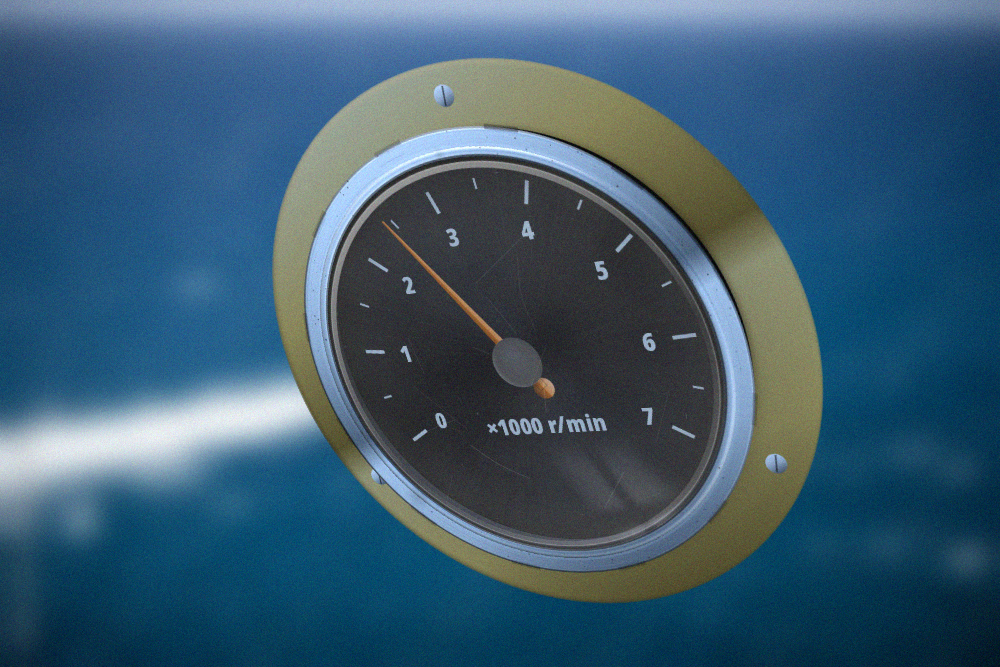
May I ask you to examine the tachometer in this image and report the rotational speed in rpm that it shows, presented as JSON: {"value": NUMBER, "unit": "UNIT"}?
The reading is {"value": 2500, "unit": "rpm"}
